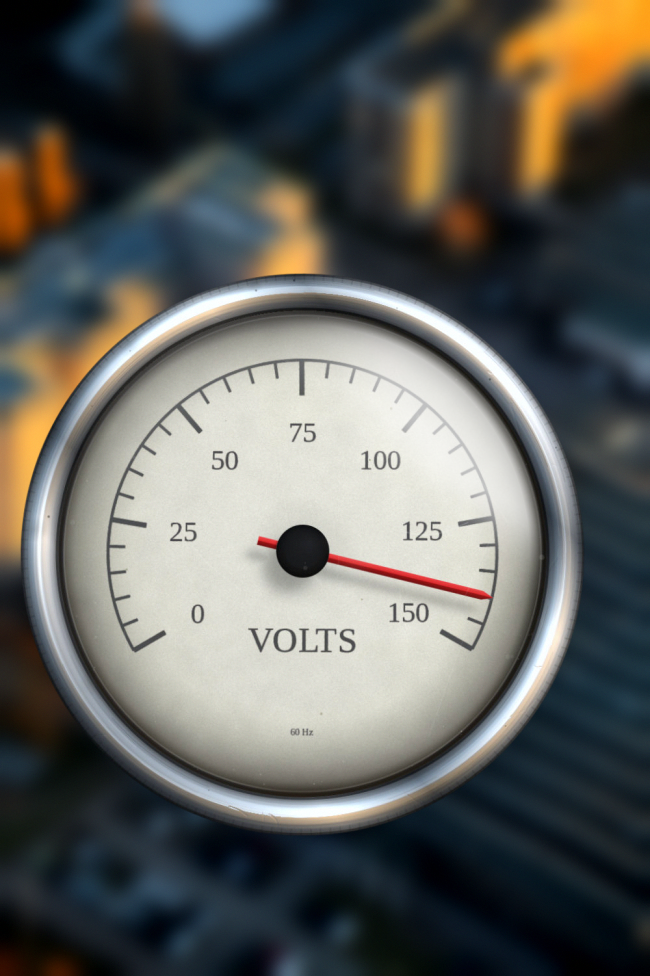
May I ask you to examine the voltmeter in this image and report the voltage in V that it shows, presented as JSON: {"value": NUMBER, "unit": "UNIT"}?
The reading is {"value": 140, "unit": "V"}
